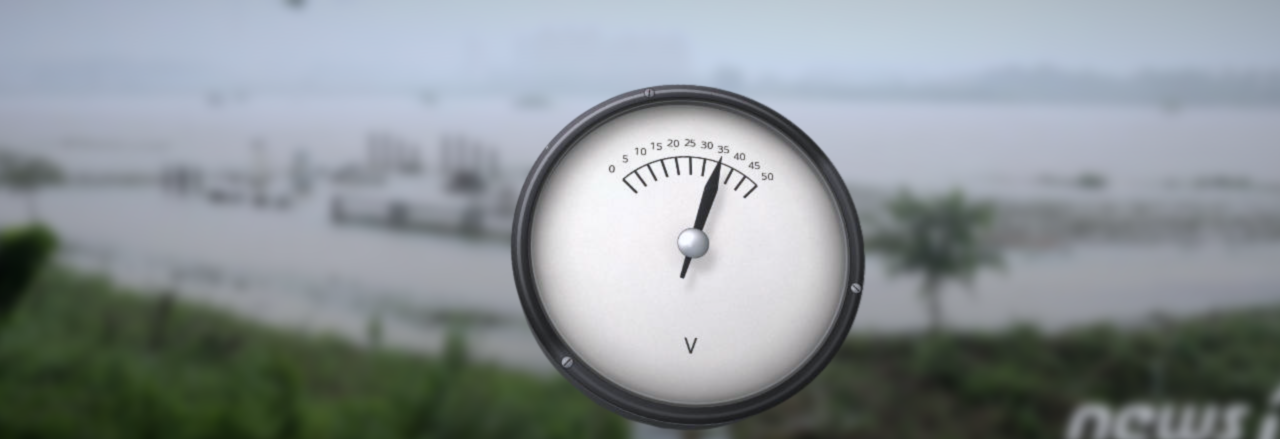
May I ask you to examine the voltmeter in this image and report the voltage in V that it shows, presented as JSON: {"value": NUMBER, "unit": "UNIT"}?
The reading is {"value": 35, "unit": "V"}
